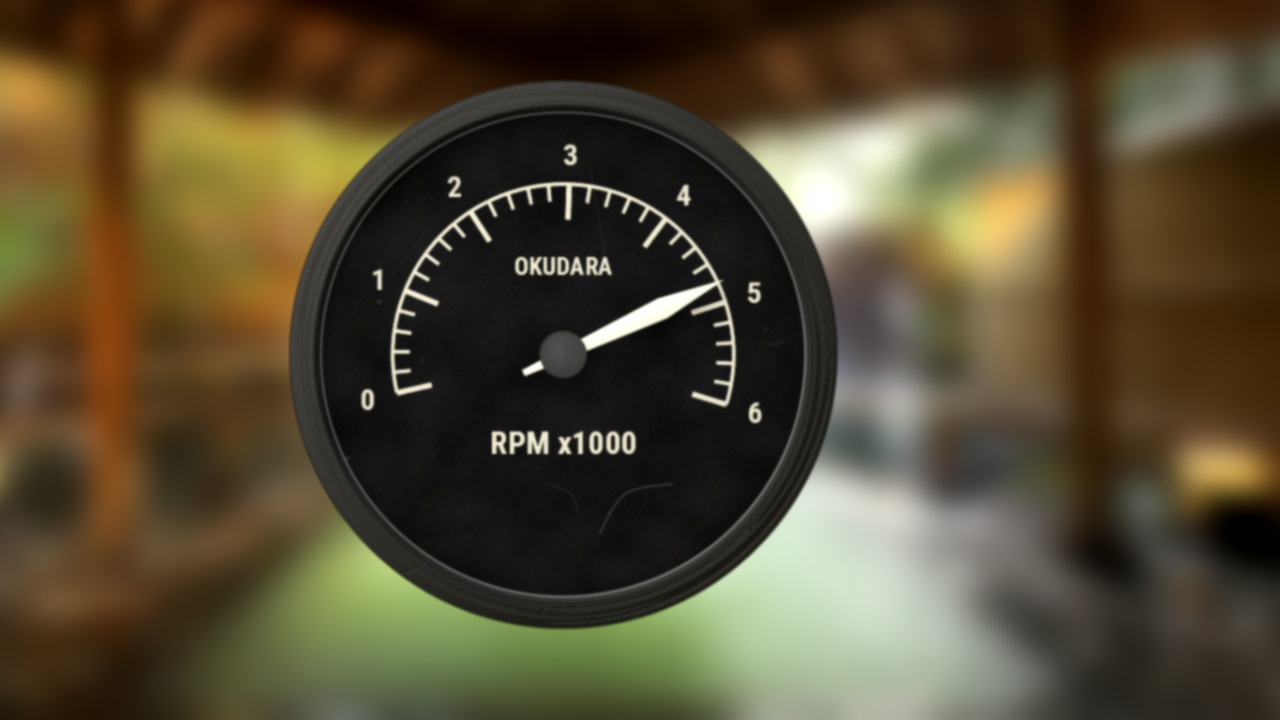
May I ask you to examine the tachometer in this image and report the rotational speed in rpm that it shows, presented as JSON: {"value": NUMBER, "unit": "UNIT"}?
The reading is {"value": 4800, "unit": "rpm"}
